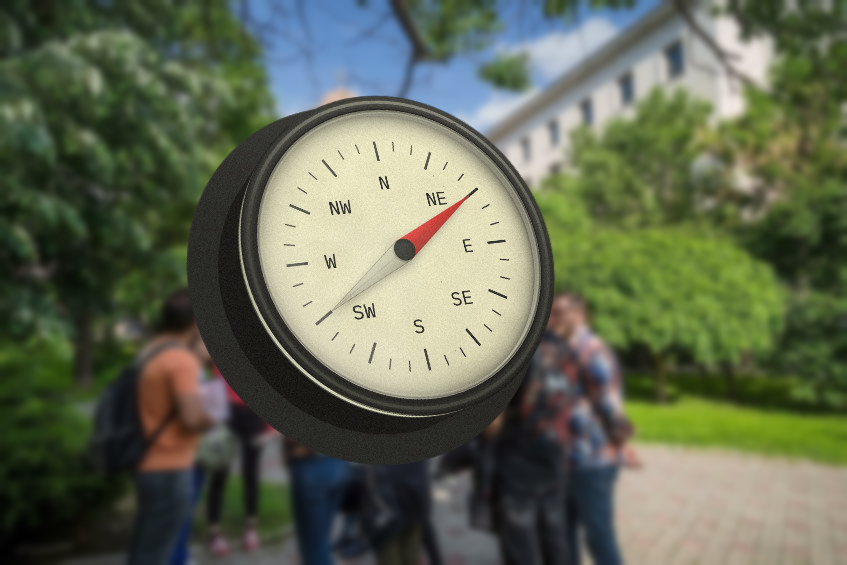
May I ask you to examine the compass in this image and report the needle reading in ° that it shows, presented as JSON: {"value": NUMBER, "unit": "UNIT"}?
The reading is {"value": 60, "unit": "°"}
